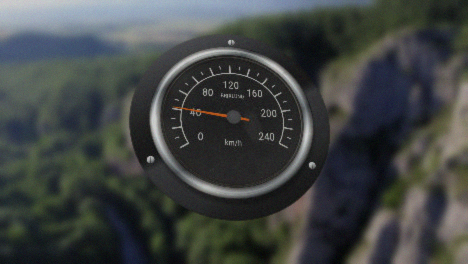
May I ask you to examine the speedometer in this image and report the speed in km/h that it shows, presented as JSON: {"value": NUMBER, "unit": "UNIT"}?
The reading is {"value": 40, "unit": "km/h"}
